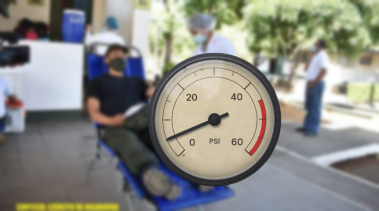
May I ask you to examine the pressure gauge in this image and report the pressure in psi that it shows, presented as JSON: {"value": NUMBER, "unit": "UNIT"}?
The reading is {"value": 5, "unit": "psi"}
